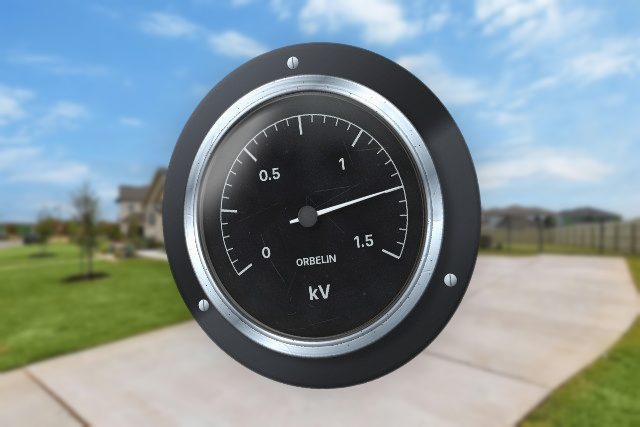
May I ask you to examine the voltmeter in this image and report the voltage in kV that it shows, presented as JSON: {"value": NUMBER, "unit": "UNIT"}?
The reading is {"value": 1.25, "unit": "kV"}
